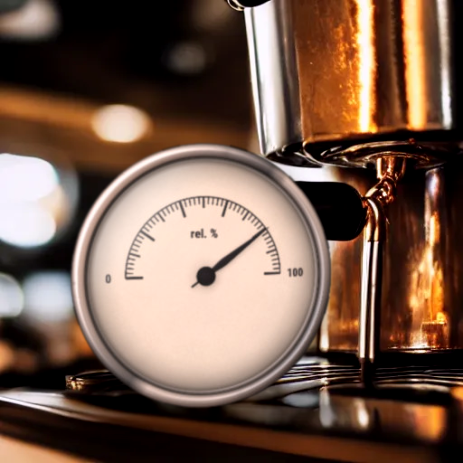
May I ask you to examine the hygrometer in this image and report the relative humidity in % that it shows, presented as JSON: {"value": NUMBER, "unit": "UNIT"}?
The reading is {"value": 80, "unit": "%"}
